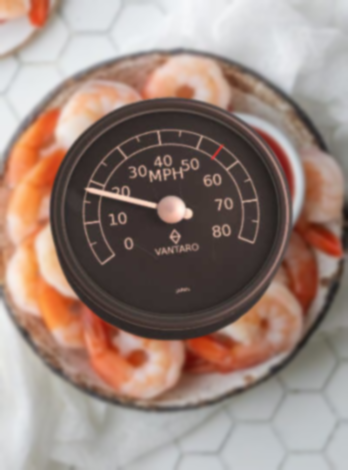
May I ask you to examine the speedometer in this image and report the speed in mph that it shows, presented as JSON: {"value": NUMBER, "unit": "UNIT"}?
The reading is {"value": 17.5, "unit": "mph"}
